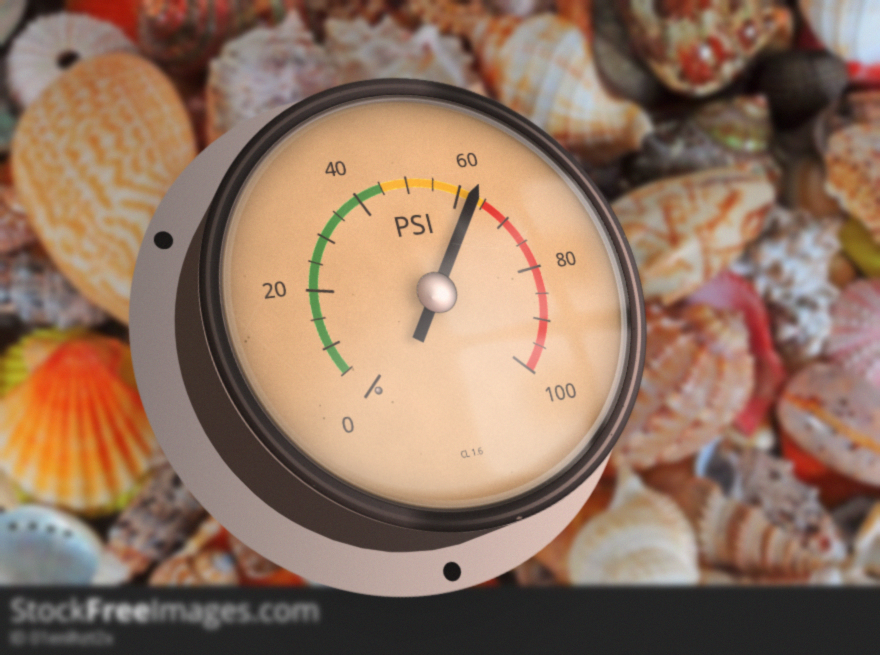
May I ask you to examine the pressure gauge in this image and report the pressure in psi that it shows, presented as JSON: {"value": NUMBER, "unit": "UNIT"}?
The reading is {"value": 62.5, "unit": "psi"}
